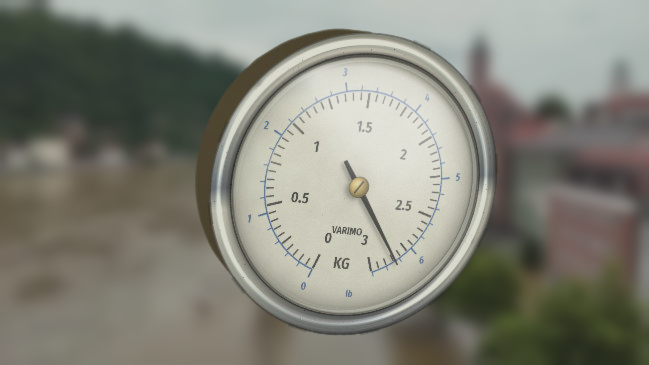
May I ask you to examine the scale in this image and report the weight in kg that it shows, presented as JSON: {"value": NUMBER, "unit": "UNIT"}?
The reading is {"value": 2.85, "unit": "kg"}
